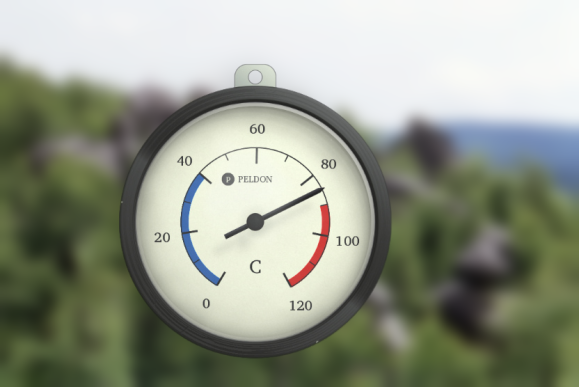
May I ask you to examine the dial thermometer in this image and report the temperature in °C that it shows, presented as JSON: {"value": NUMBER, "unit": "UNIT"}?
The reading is {"value": 85, "unit": "°C"}
